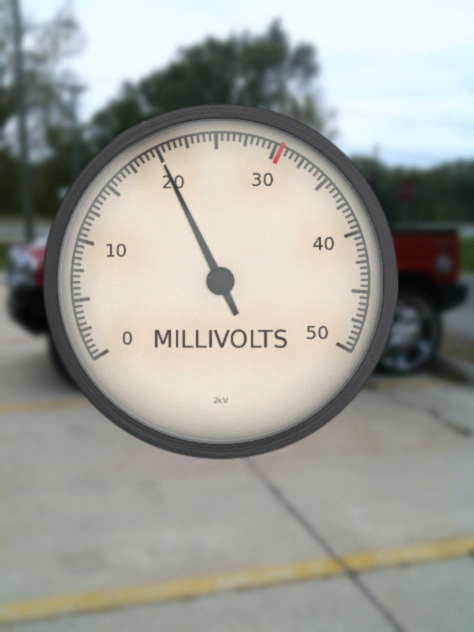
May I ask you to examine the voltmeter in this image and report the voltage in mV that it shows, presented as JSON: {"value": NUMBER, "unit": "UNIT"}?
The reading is {"value": 20, "unit": "mV"}
